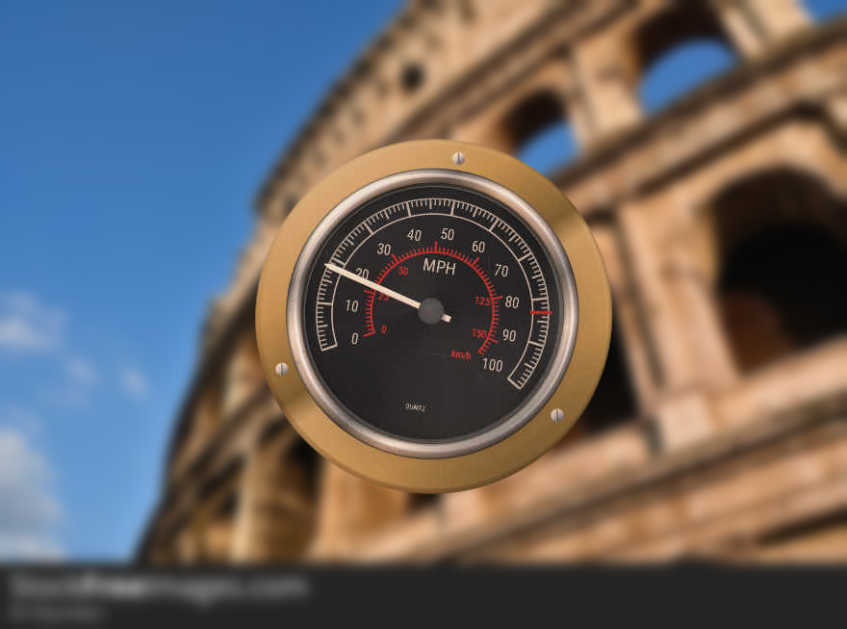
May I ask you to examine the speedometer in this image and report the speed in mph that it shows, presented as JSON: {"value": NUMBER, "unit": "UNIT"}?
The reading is {"value": 18, "unit": "mph"}
